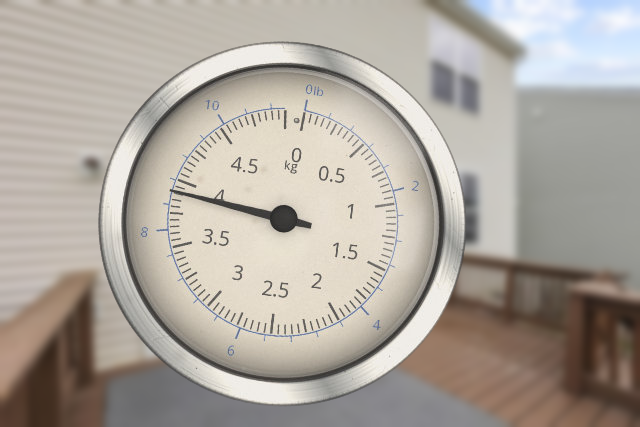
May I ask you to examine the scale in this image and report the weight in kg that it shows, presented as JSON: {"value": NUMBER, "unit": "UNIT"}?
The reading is {"value": 3.9, "unit": "kg"}
